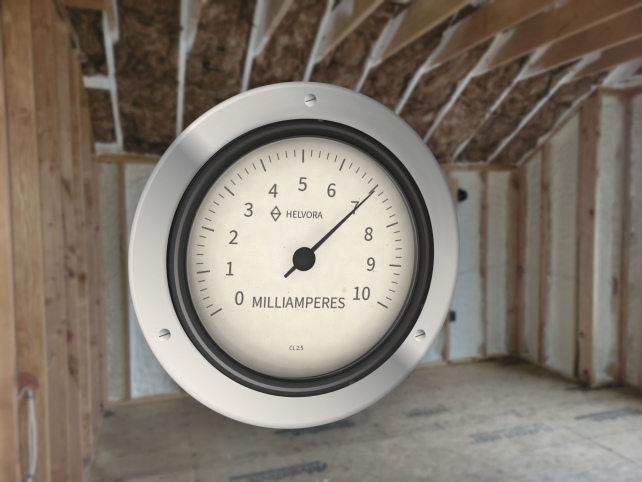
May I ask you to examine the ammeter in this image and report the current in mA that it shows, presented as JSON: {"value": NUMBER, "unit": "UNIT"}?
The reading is {"value": 7, "unit": "mA"}
